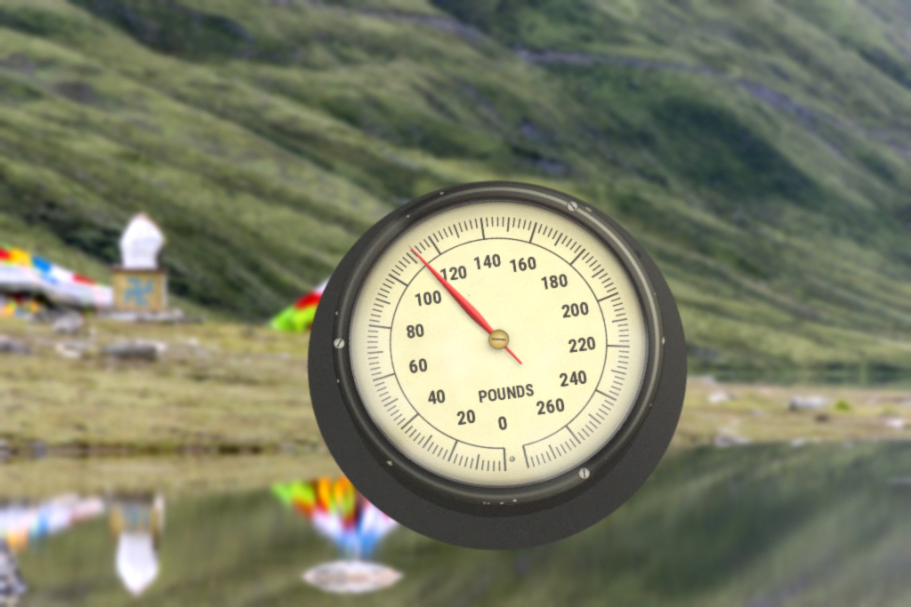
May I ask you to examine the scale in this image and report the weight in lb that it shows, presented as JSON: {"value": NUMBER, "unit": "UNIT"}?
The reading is {"value": 112, "unit": "lb"}
